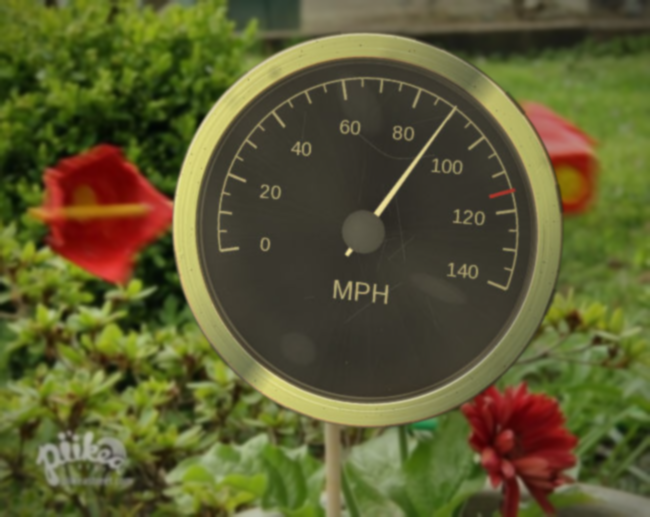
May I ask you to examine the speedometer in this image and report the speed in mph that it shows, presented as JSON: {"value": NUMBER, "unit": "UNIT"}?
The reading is {"value": 90, "unit": "mph"}
